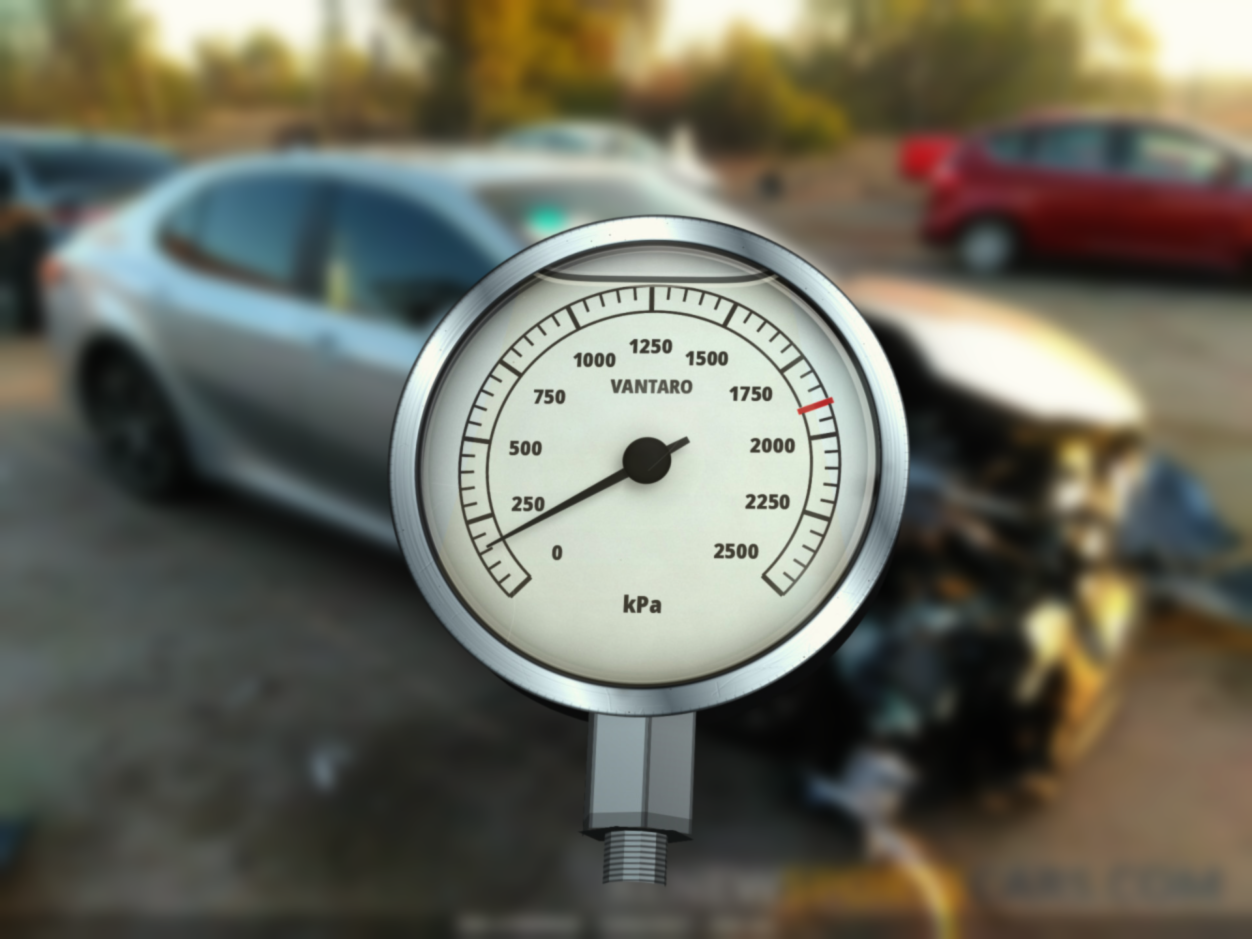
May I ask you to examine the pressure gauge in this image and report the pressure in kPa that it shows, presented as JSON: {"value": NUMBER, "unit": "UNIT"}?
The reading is {"value": 150, "unit": "kPa"}
